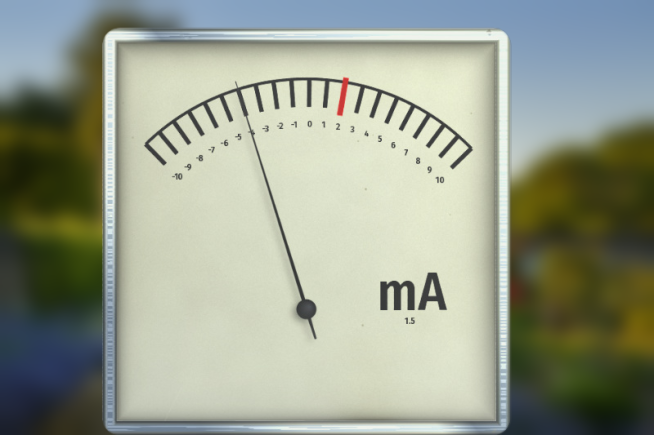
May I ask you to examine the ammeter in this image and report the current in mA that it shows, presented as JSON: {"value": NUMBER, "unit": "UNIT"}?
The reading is {"value": -4, "unit": "mA"}
